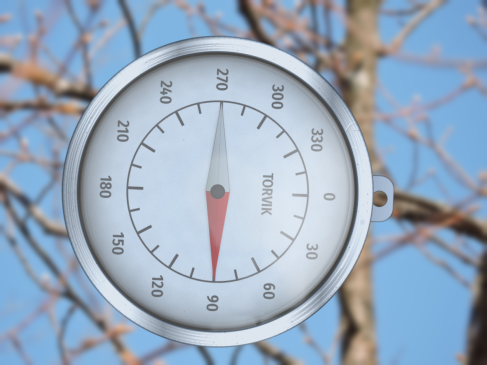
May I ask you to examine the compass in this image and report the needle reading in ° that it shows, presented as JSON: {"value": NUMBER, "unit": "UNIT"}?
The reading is {"value": 90, "unit": "°"}
